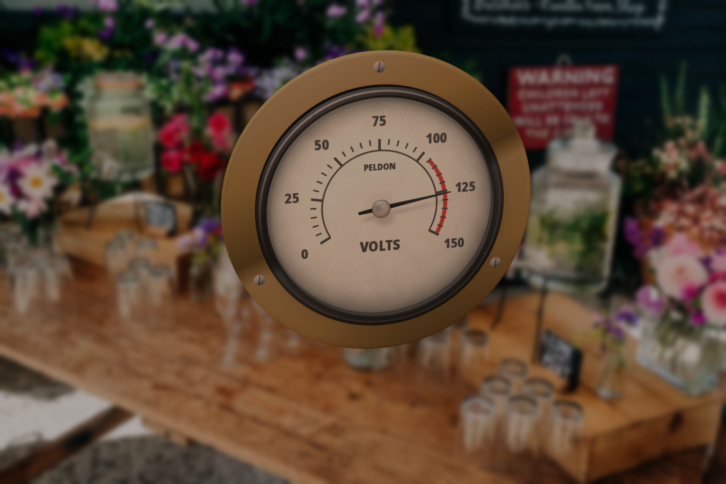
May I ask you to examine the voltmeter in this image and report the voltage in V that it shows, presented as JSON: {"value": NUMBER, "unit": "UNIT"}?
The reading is {"value": 125, "unit": "V"}
